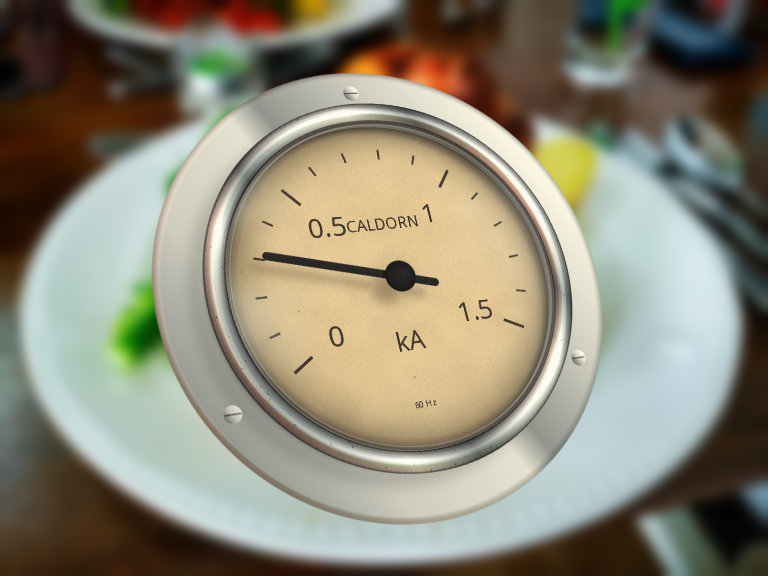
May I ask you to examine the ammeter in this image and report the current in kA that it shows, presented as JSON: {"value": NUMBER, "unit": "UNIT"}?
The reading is {"value": 0.3, "unit": "kA"}
